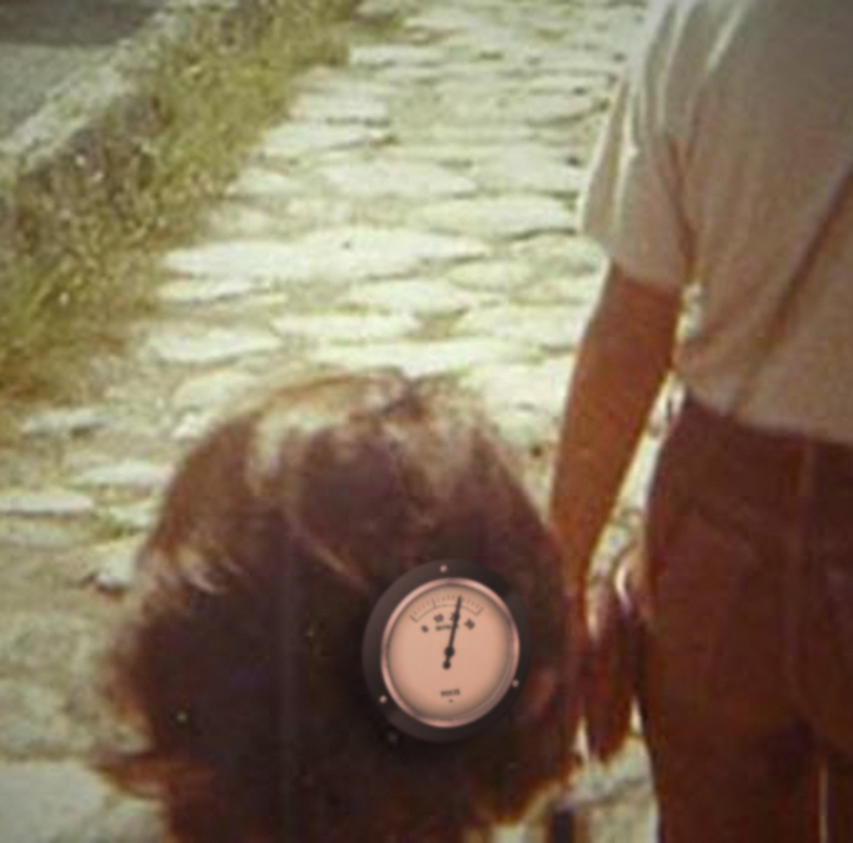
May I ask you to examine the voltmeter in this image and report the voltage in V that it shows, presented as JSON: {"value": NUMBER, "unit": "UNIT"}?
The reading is {"value": 20, "unit": "V"}
